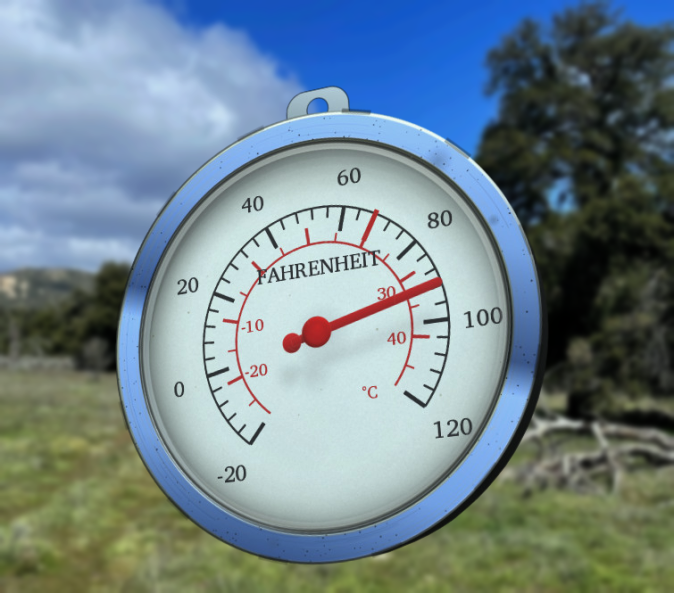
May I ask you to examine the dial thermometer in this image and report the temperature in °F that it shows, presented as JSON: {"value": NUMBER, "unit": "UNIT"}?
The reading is {"value": 92, "unit": "°F"}
